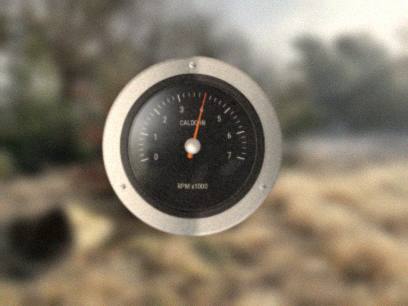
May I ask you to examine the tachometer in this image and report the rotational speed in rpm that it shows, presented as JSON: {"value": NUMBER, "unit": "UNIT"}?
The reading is {"value": 4000, "unit": "rpm"}
